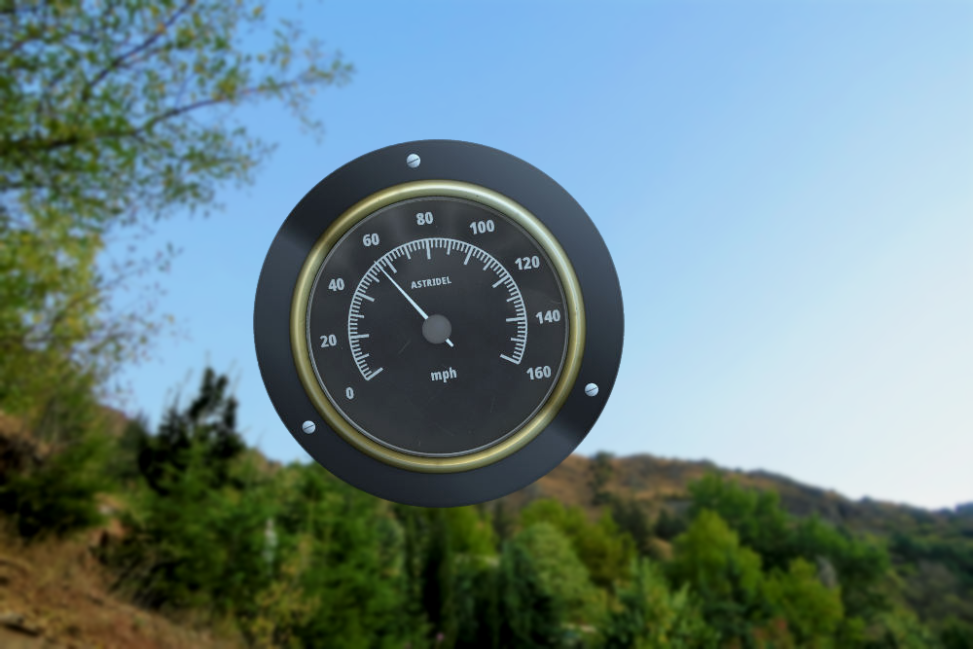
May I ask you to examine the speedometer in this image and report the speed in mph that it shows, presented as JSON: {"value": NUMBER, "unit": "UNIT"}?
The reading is {"value": 56, "unit": "mph"}
